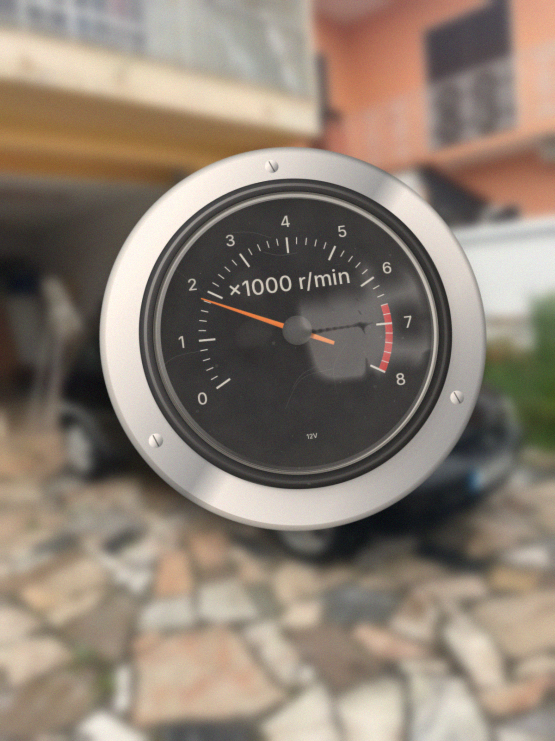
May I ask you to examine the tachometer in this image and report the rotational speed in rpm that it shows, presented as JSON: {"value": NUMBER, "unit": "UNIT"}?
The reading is {"value": 1800, "unit": "rpm"}
